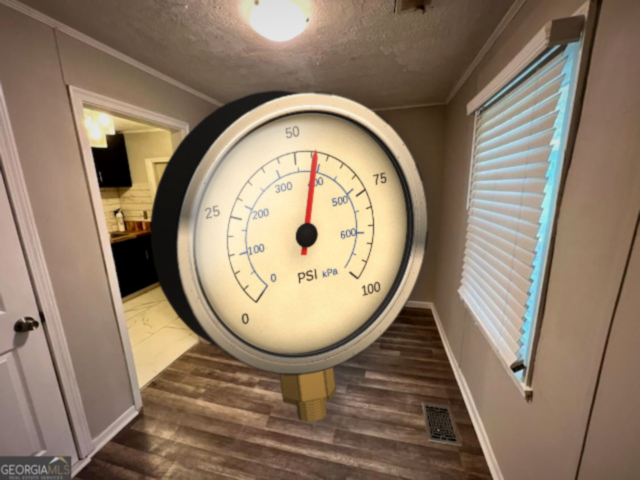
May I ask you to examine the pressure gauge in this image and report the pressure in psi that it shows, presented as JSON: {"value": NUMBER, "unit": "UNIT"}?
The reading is {"value": 55, "unit": "psi"}
